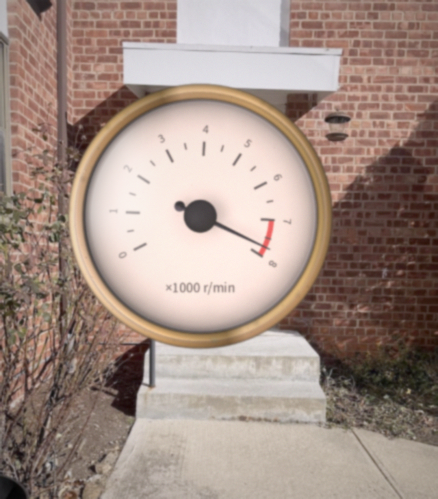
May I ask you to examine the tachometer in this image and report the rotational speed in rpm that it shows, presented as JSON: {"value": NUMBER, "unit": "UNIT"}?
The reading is {"value": 7750, "unit": "rpm"}
